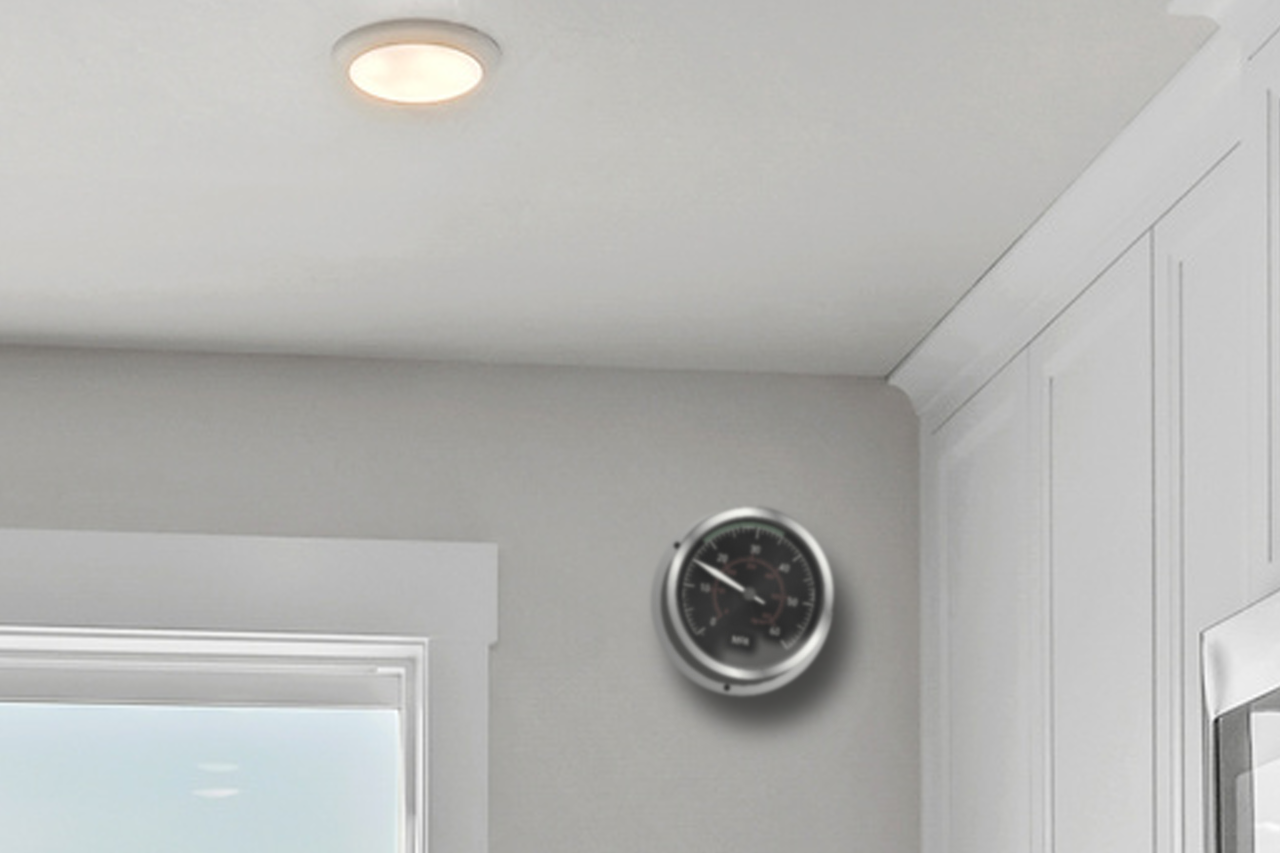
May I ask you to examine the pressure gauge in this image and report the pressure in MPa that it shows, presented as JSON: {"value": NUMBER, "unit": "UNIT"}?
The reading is {"value": 15, "unit": "MPa"}
